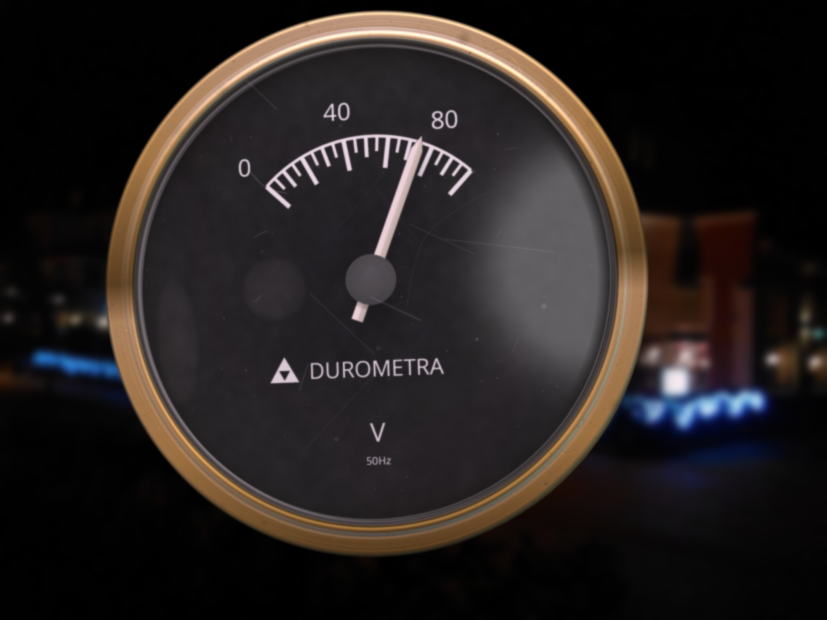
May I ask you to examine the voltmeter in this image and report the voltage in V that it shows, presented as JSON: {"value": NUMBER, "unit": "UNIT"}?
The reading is {"value": 75, "unit": "V"}
